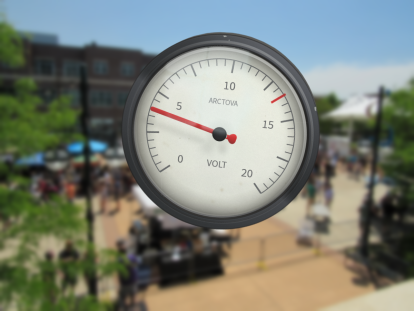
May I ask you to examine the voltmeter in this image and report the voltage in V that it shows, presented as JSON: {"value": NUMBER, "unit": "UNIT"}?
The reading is {"value": 4, "unit": "V"}
